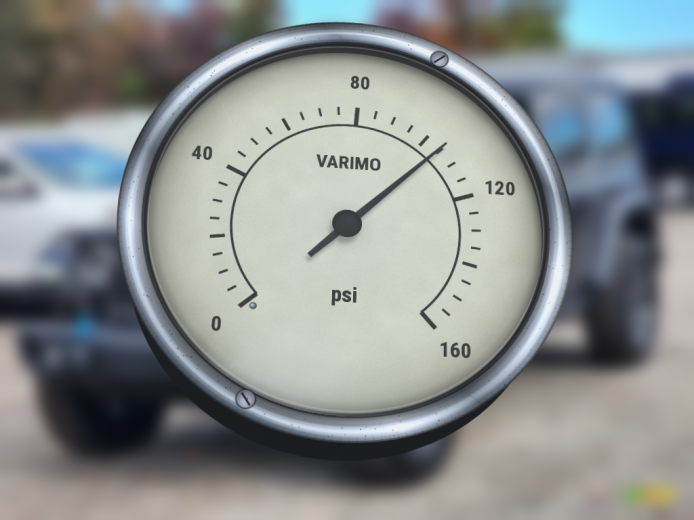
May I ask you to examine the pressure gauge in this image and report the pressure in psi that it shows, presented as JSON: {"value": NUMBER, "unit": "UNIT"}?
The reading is {"value": 105, "unit": "psi"}
